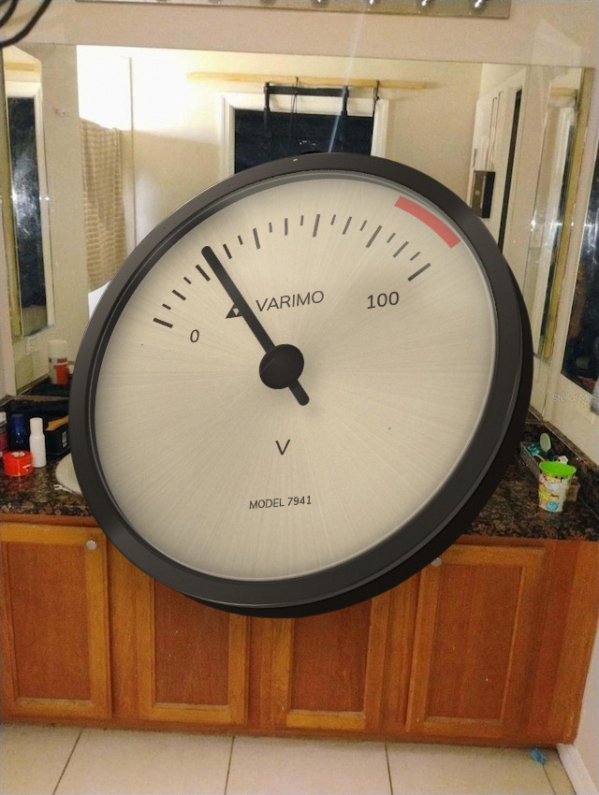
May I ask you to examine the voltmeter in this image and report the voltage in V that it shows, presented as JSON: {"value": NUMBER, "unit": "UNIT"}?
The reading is {"value": 25, "unit": "V"}
